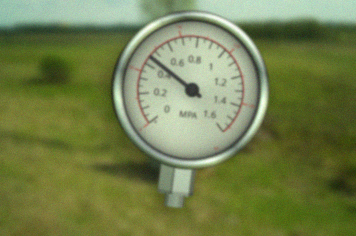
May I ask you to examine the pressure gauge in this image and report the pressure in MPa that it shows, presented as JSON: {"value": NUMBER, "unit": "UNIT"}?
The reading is {"value": 0.45, "unit": "MPa"}
